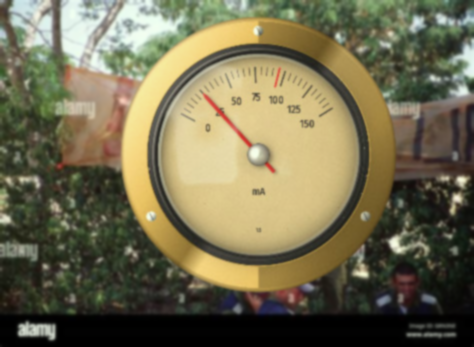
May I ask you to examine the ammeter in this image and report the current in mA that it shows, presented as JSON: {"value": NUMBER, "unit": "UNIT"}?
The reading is {"value": 25, "unit": "mA"}
